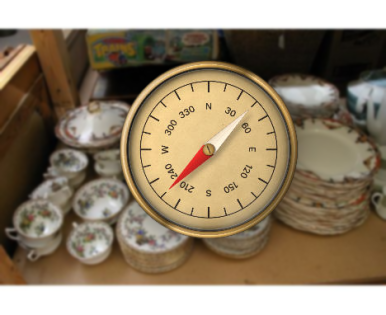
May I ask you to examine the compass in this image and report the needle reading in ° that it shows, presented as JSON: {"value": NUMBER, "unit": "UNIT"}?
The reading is {"value": 225, "unit": "°"}
